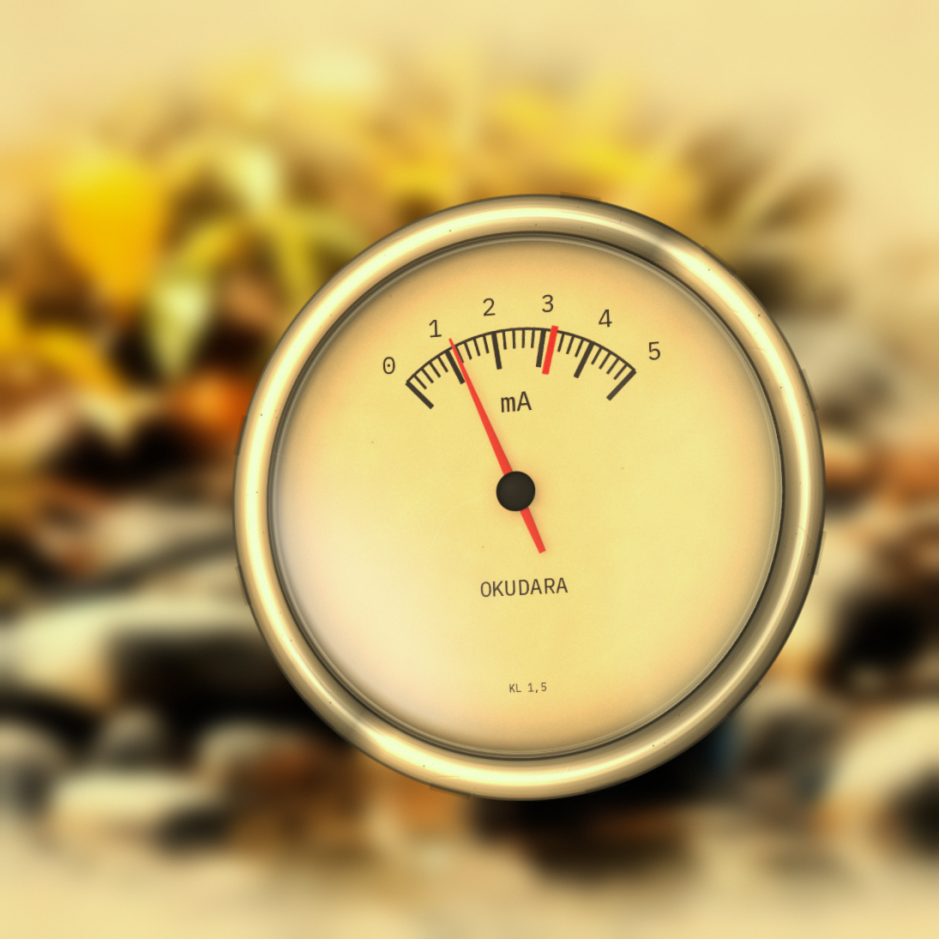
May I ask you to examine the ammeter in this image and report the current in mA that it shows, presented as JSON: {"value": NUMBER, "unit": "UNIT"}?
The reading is {"value": 1.2, "unit": "mA"}
